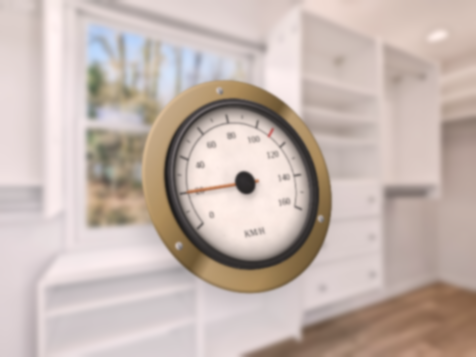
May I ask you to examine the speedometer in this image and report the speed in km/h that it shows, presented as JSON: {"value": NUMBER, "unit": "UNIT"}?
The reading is {"value": 20, "unit": "km/h"}
